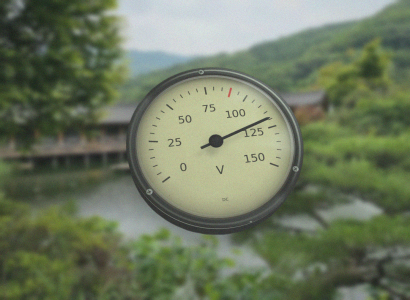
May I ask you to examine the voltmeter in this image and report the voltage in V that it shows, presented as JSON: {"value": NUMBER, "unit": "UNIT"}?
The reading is {"value": 120, "unit": "V"}
